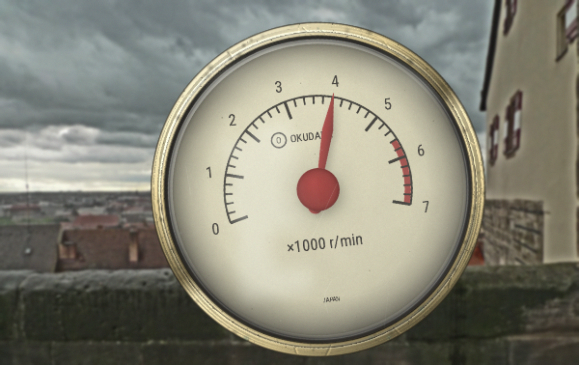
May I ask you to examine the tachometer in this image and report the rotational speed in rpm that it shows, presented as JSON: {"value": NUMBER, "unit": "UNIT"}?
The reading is {"value": 4000, "unit": "rpm"}
